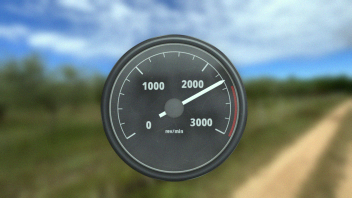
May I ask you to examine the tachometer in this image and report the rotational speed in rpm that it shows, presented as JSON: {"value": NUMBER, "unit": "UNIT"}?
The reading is {"value": 2300, "unit": "rpm"}
